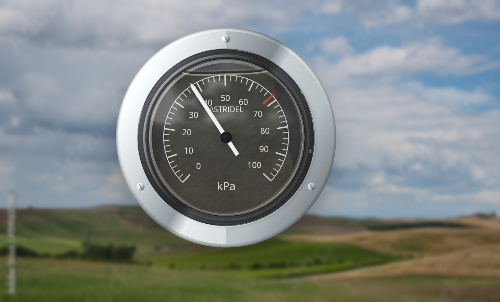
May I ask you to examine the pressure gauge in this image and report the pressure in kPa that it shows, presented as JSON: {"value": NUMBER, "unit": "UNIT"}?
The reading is {"value": 38, "unit": "kPa"}
